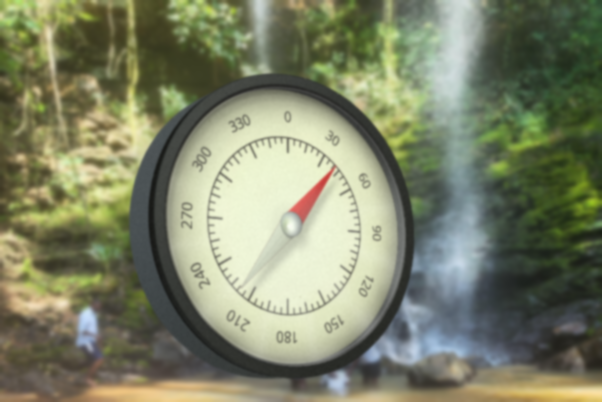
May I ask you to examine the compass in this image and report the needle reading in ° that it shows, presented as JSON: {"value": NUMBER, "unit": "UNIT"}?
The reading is {"value": 40, "unit": "°"}
